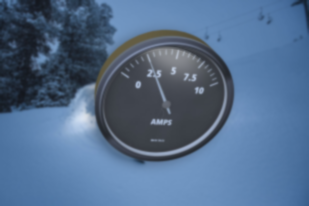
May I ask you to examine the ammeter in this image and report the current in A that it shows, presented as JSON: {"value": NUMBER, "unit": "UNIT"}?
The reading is {"value": 2.5, "unit": "A"}
